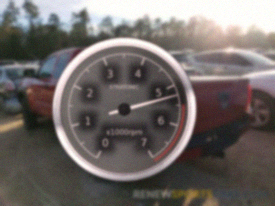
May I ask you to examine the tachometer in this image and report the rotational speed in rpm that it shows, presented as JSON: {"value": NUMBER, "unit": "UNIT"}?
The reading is {"value": 5250, "unit": "rpm"}
